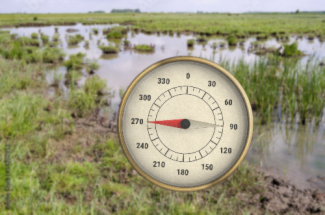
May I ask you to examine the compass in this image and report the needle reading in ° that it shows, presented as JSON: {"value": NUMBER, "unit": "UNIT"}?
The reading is {"value": 270, "unit": "°"}
